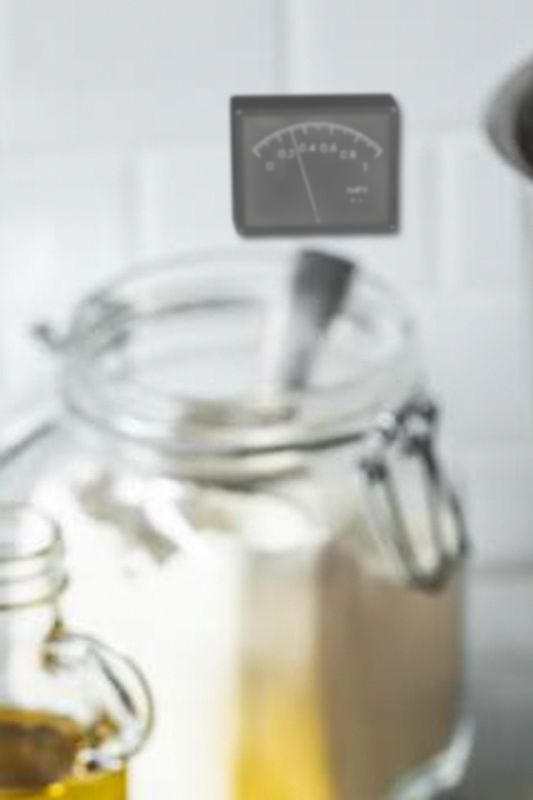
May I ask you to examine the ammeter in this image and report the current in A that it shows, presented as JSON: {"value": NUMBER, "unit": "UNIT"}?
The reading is {"value": 0.3, "unit": "A"}
